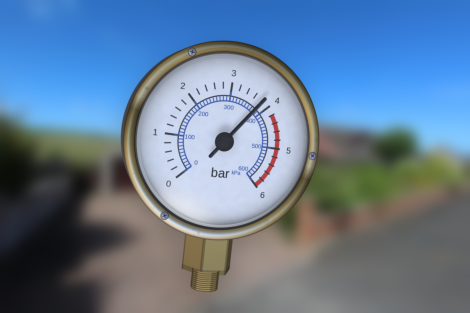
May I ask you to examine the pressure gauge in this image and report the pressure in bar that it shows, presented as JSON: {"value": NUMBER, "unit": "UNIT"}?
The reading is {"value": 3.8, "unit": "bar"}
